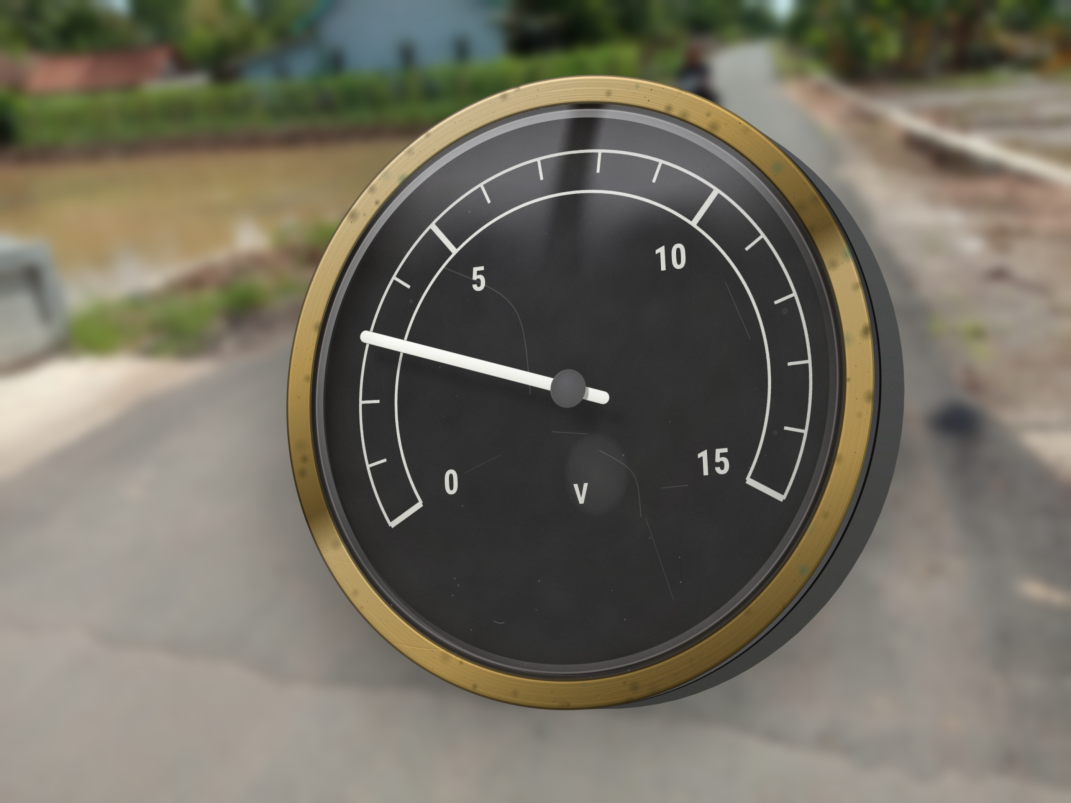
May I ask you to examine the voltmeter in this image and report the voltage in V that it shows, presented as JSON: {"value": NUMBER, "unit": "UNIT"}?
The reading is {"value": 3, "unit": "V"}
